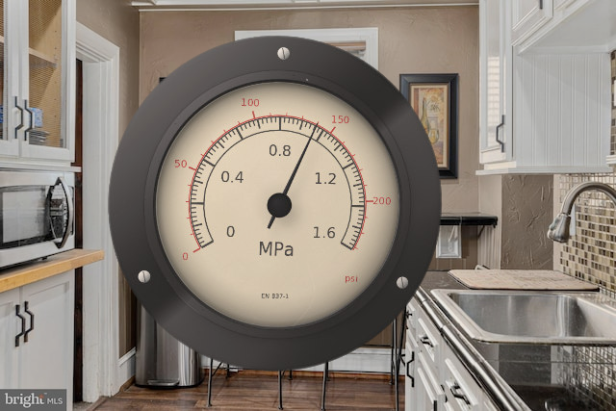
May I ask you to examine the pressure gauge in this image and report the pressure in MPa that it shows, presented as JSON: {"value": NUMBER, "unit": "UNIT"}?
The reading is {"value": 0.96, "unit": "MPa"}
